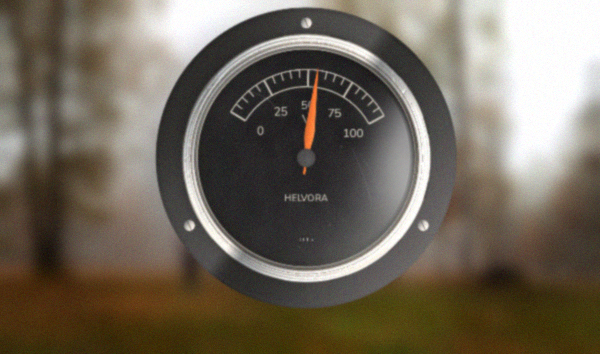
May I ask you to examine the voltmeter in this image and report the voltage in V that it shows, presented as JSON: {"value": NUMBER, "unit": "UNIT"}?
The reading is {"value": 55, "unit": "V"}
